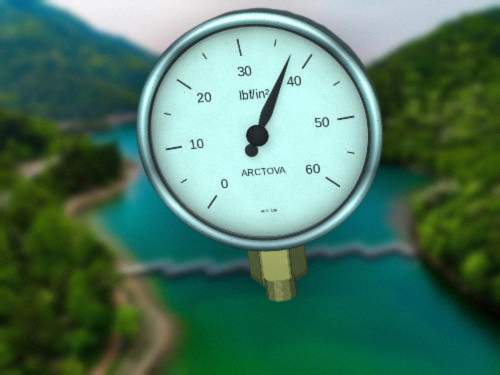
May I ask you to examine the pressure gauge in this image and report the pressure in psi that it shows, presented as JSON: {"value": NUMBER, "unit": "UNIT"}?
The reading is {"value": 37.5, "unit": "psi"}
